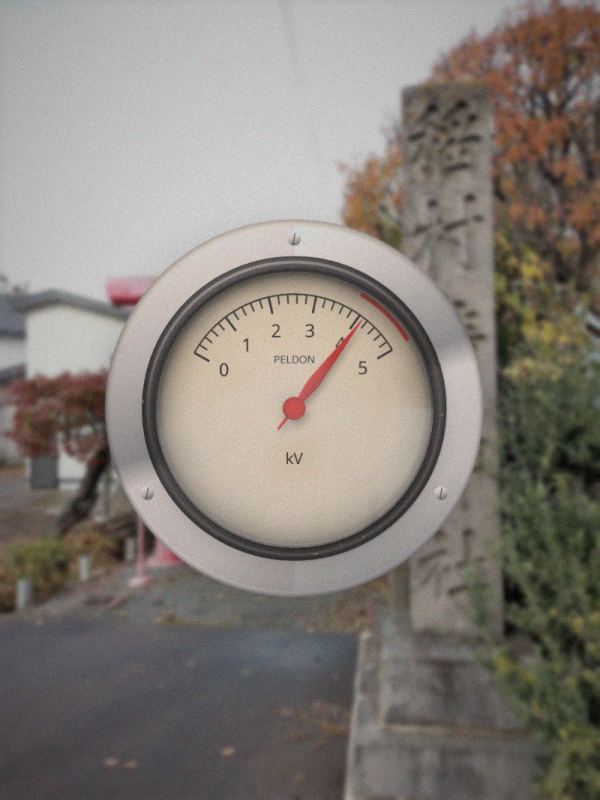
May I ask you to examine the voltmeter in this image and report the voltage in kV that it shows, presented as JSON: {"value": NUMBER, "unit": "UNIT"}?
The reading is {"value": 4.1, "unit": "kV"}
